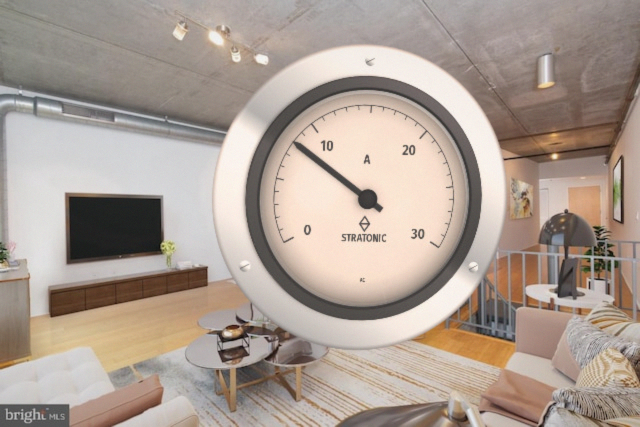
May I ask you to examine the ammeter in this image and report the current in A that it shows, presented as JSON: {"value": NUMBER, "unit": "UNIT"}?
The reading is {"value": 8, "unit": "A"}
